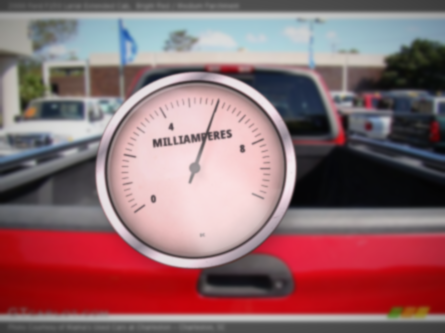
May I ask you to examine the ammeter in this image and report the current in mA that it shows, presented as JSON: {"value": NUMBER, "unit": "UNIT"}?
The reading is {"value": 6, "unit": "mA"}
